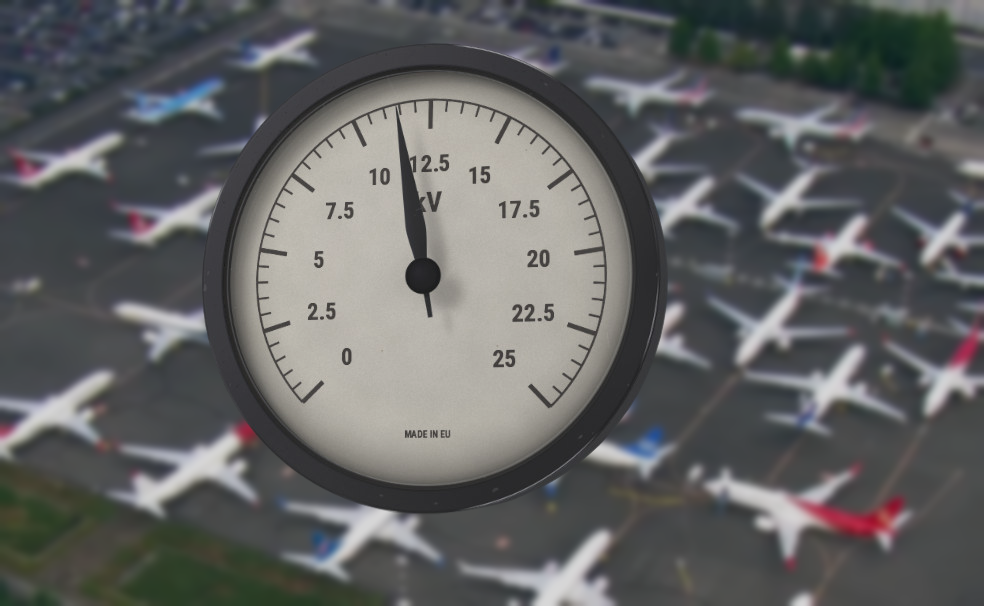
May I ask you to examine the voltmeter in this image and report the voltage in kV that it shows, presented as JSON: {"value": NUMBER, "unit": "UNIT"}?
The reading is {"value": 11.5, "unit": "kV"}
